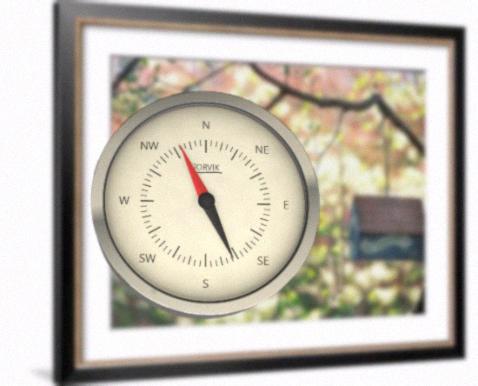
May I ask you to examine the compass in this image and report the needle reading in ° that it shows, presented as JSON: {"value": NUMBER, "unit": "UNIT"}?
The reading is {"value": 335, "unit": "°"}
